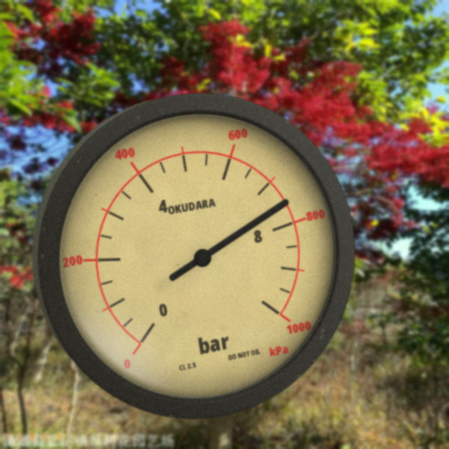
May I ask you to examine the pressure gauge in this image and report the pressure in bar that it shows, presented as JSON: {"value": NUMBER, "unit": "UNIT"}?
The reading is {"value": 7.5, "unit": "bar"}
